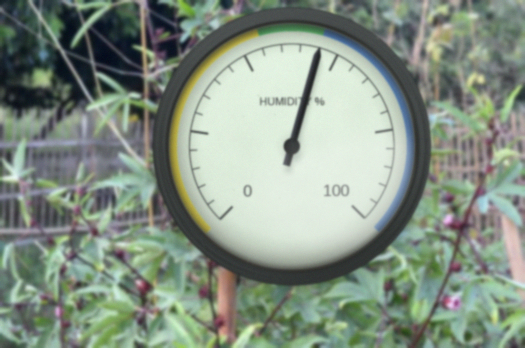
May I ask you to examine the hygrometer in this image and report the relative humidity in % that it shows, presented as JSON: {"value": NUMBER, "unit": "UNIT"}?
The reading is {"value": 56, "unit": "%"}
